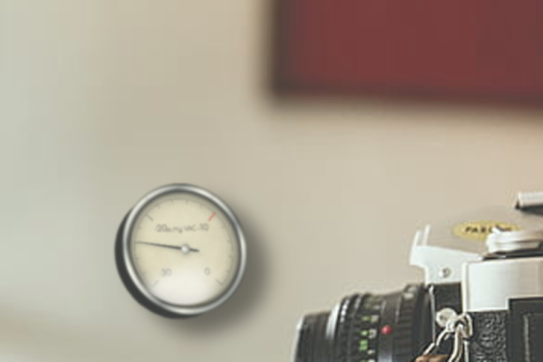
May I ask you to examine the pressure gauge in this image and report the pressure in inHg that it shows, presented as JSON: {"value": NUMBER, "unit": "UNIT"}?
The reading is {"value": -24, "unit": "inHg"}
